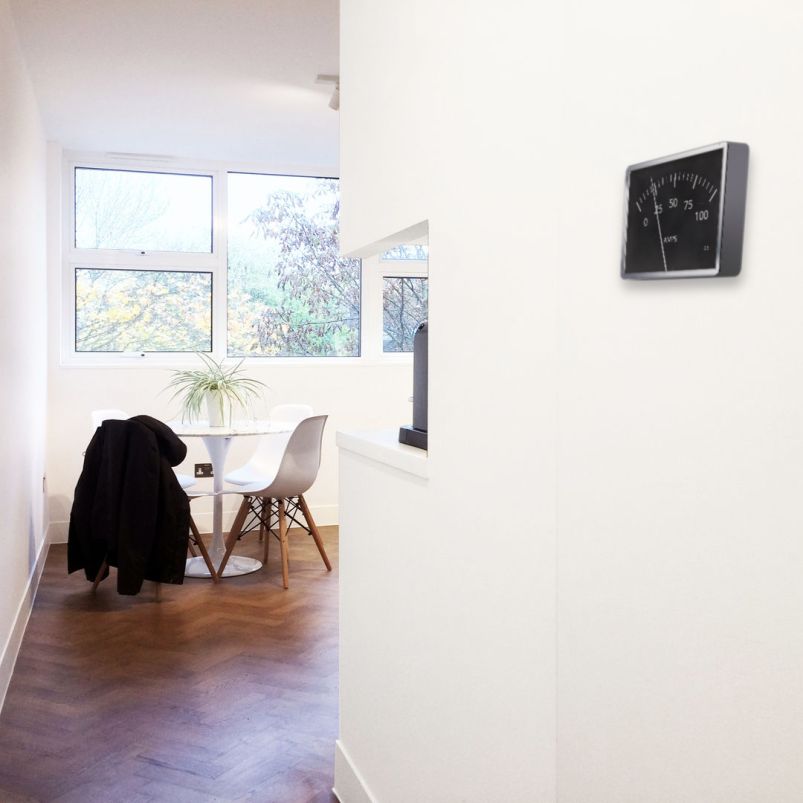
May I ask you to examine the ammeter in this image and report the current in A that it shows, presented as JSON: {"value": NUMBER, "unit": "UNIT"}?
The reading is {"value": 25, "unit": "A"}
